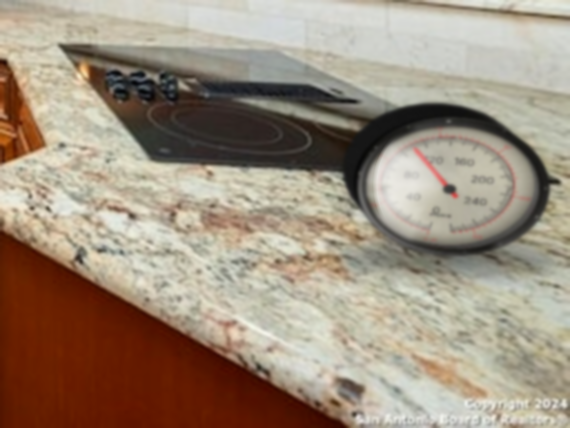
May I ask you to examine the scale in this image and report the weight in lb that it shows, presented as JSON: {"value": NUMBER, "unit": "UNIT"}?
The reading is {"value": 110, "unit": "lb"}
